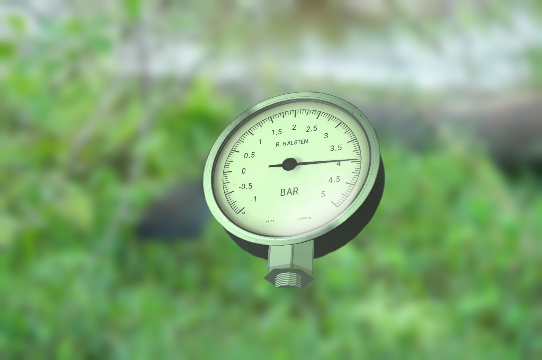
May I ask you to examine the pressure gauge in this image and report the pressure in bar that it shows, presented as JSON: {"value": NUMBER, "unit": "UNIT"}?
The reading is {"value": 4, "unit": "bar"}
